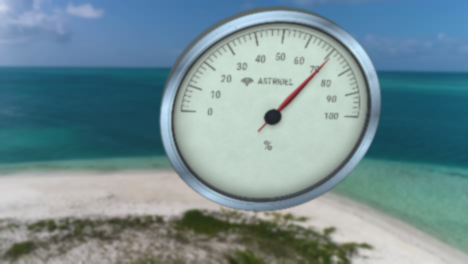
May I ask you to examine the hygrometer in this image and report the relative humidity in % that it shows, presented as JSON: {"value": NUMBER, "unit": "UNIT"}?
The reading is {"value": 70, "unit": "%"}
